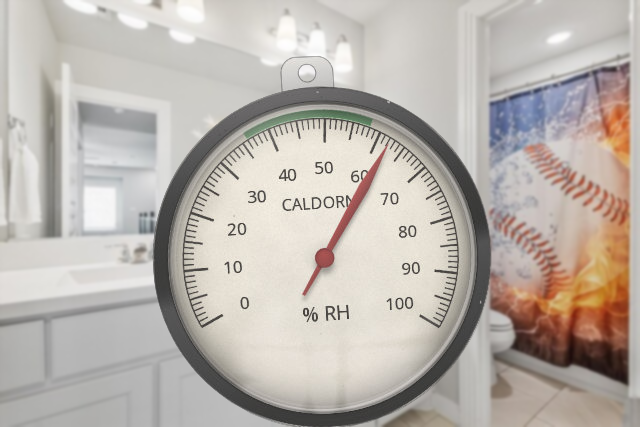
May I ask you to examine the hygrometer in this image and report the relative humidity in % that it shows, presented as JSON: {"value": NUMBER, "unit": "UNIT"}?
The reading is {"value": 62, "unit": "%"}
